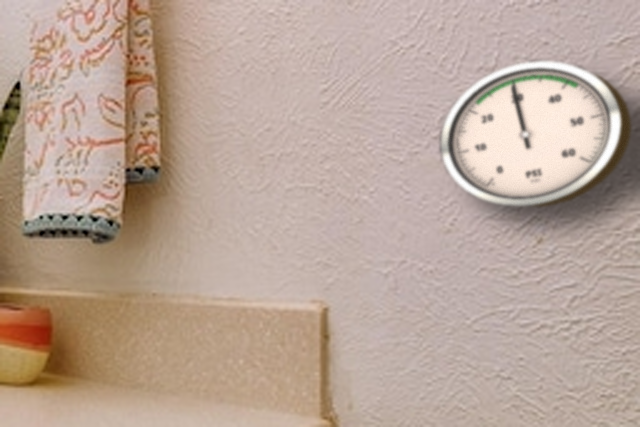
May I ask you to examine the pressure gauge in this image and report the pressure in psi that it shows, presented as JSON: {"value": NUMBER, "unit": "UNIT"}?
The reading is {"value": 30, "unit": "psi"}
